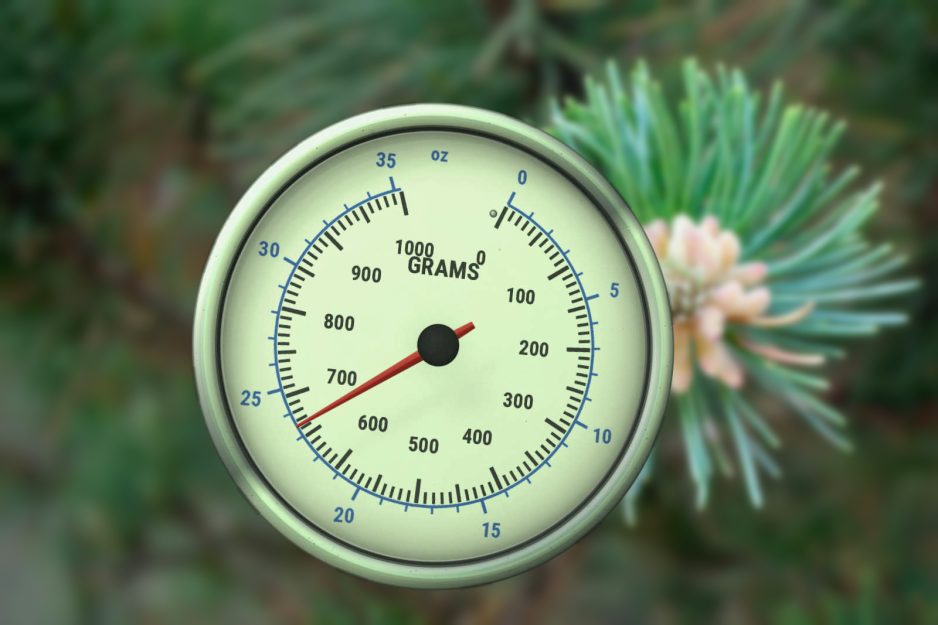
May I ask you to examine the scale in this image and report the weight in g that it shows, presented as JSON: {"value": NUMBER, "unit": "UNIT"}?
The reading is {"value": 665, "unit": "g"}
